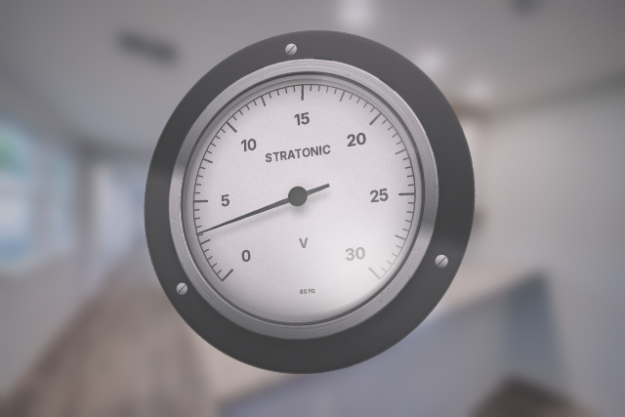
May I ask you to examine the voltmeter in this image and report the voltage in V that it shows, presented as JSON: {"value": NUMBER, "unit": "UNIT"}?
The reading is {"value": 3, "unit": "V"}
